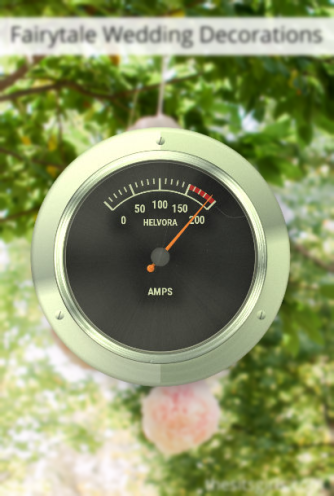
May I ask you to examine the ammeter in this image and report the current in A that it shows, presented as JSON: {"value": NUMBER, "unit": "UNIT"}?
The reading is {"value": 190, "unit": "A"}
